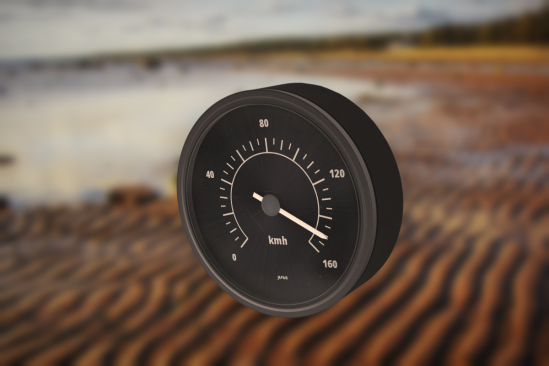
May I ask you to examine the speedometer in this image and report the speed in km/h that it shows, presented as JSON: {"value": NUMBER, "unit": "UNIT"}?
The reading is {"value": 150, "unit": "km/h"}
